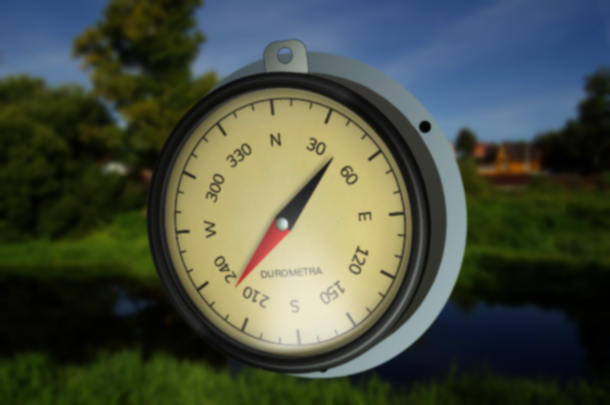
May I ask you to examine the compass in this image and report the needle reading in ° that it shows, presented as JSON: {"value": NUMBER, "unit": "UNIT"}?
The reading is {"value": 225, "unit": "°"}
